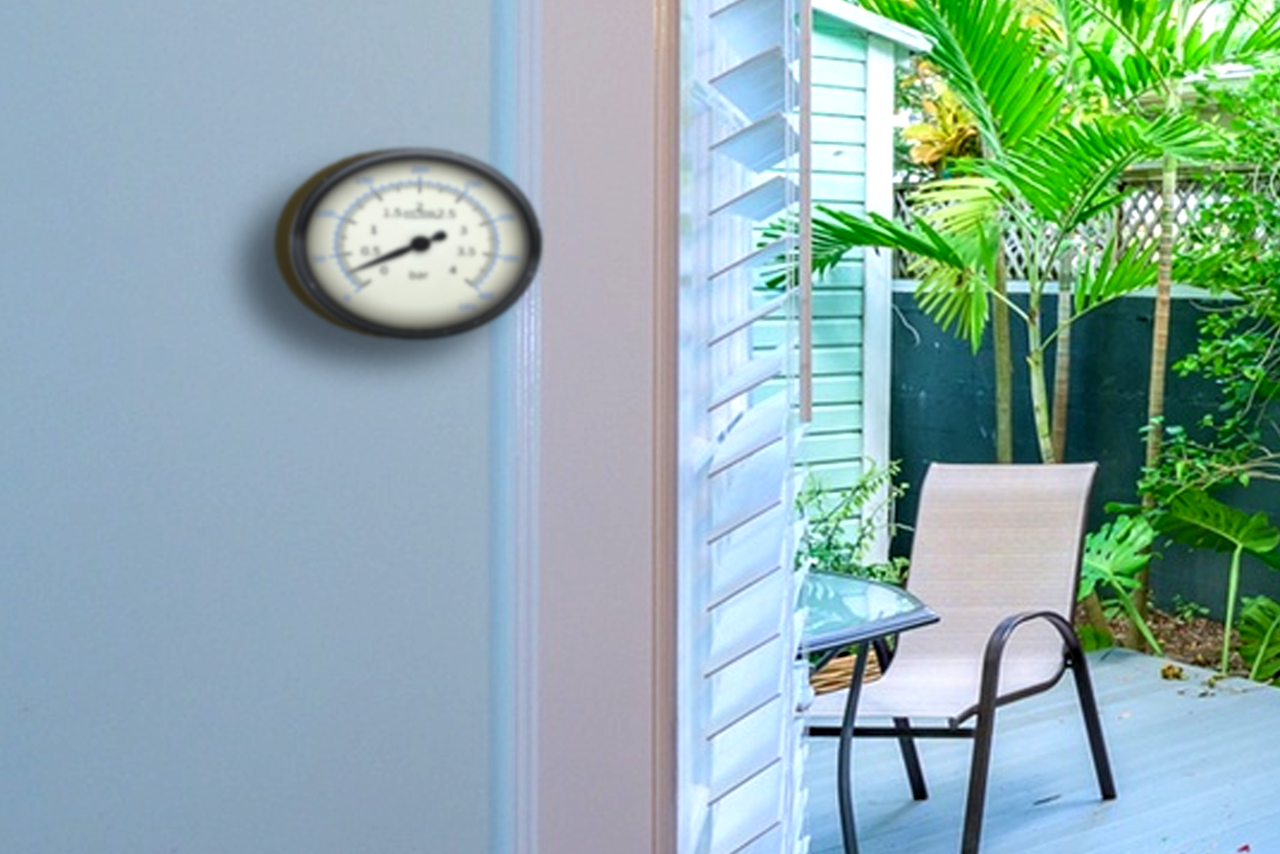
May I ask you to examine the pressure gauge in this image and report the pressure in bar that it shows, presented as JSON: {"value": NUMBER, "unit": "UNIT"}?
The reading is {"value": 0.25, "unit": "bar"}
